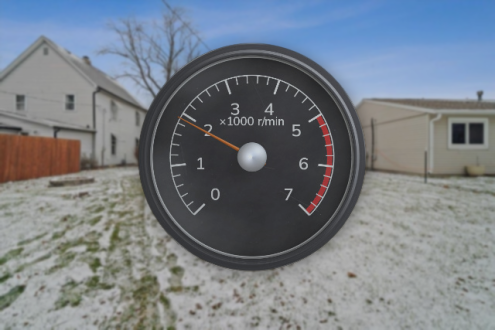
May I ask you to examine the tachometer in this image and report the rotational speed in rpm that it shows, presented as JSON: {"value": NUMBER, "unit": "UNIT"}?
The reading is {"value": 1900, "unit": "rpm"}
